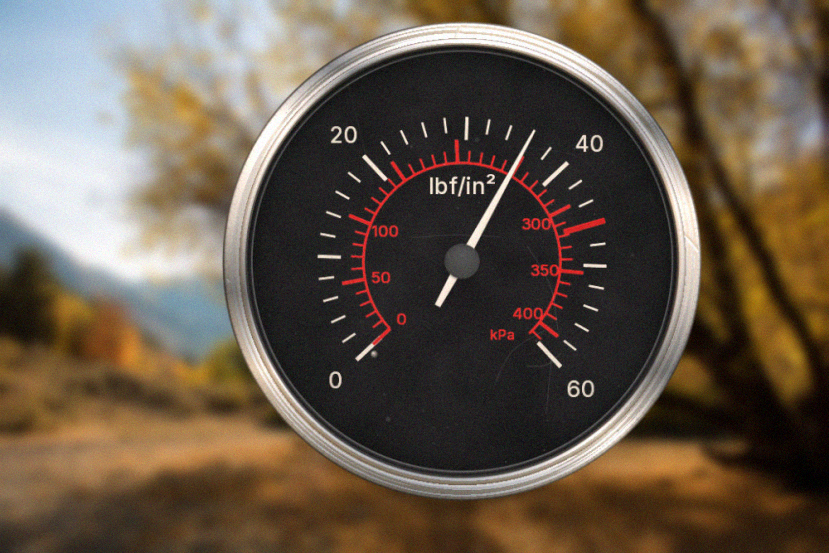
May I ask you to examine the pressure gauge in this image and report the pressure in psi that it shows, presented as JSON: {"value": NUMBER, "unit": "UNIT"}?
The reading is {"value": 36, "unit": "psi"}
